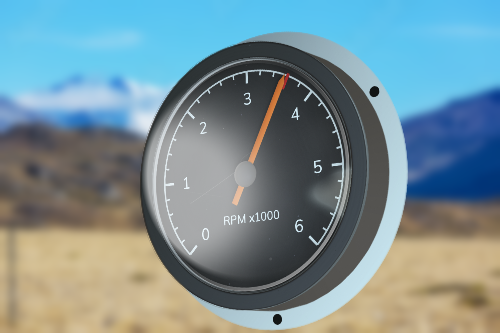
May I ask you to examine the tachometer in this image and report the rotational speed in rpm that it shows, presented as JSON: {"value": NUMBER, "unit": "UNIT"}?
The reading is {"value": 3600, "unit": "rpm"}
